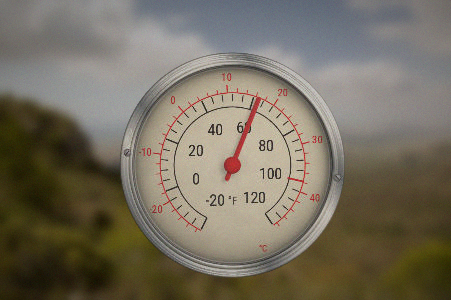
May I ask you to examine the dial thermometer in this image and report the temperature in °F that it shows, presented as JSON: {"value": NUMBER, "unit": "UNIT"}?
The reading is {"value": 62, "unit": "°F"}
